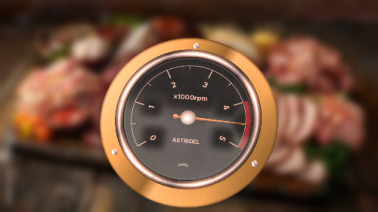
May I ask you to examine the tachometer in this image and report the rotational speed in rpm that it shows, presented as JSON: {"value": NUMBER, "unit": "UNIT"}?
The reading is {"value": 4500, "unit": "rpm"}
